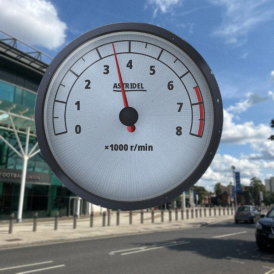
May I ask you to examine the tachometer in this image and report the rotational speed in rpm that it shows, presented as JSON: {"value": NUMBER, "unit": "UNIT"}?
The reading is {"value": 3500, "unit": "rpm"}
